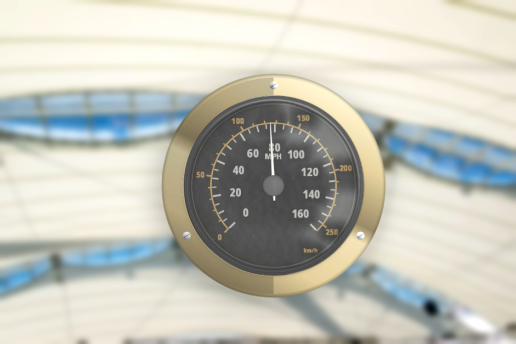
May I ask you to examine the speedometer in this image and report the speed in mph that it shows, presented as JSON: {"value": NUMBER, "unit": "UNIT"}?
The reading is {"value": 77.5, "unit": "mph"}
